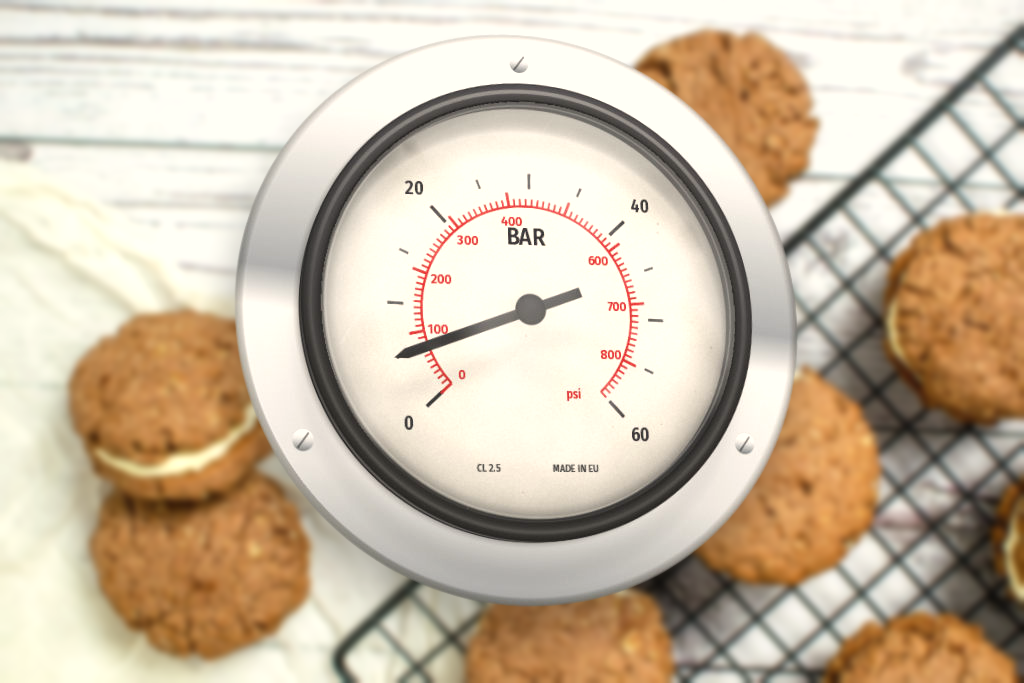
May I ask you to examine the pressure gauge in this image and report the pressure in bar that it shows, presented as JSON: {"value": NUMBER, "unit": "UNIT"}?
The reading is {"value": 5, "unit": "bar"}
